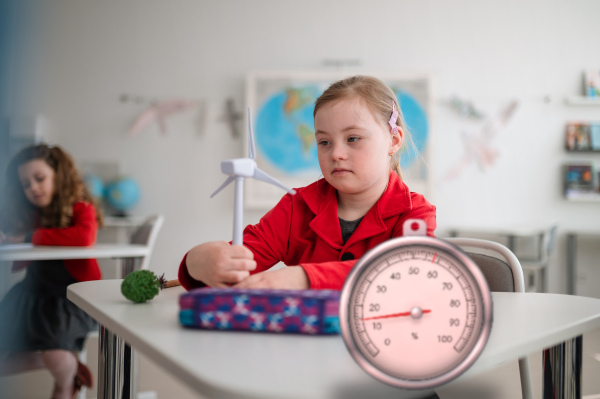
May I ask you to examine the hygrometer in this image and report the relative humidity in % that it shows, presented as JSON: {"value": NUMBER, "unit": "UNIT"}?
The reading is {"value": 15, "unit": "%"}
